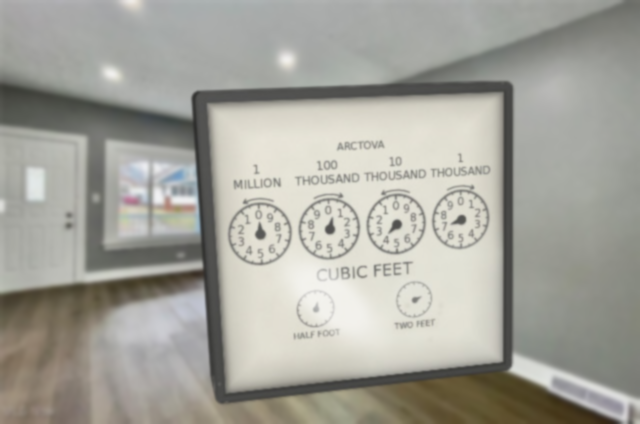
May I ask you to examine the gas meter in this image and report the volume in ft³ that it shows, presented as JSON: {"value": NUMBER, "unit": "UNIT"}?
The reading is {"value": 3700, "unit": "ft³"}
